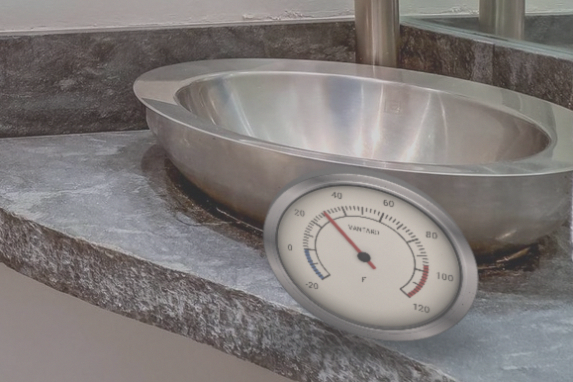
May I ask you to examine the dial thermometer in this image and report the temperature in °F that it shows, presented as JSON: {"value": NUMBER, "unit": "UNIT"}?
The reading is {"value": 30, "unit": "°F"}
